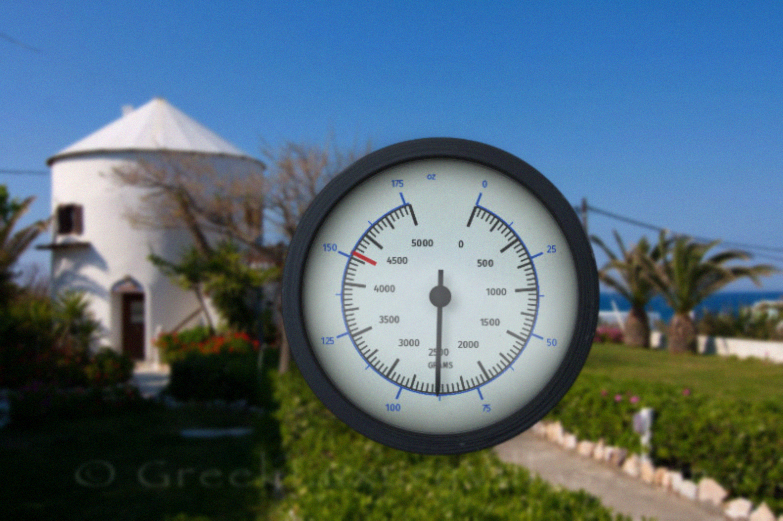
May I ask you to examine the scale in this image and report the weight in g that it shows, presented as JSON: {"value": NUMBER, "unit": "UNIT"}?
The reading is {"value": 2500, "unit": "g"}
